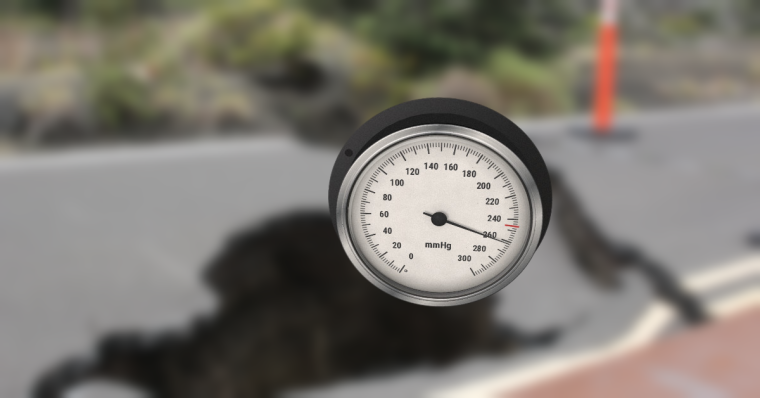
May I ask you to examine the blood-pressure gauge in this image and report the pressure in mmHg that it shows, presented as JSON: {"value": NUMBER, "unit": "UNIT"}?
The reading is {"value": 260, "unit": "mmHg"}
